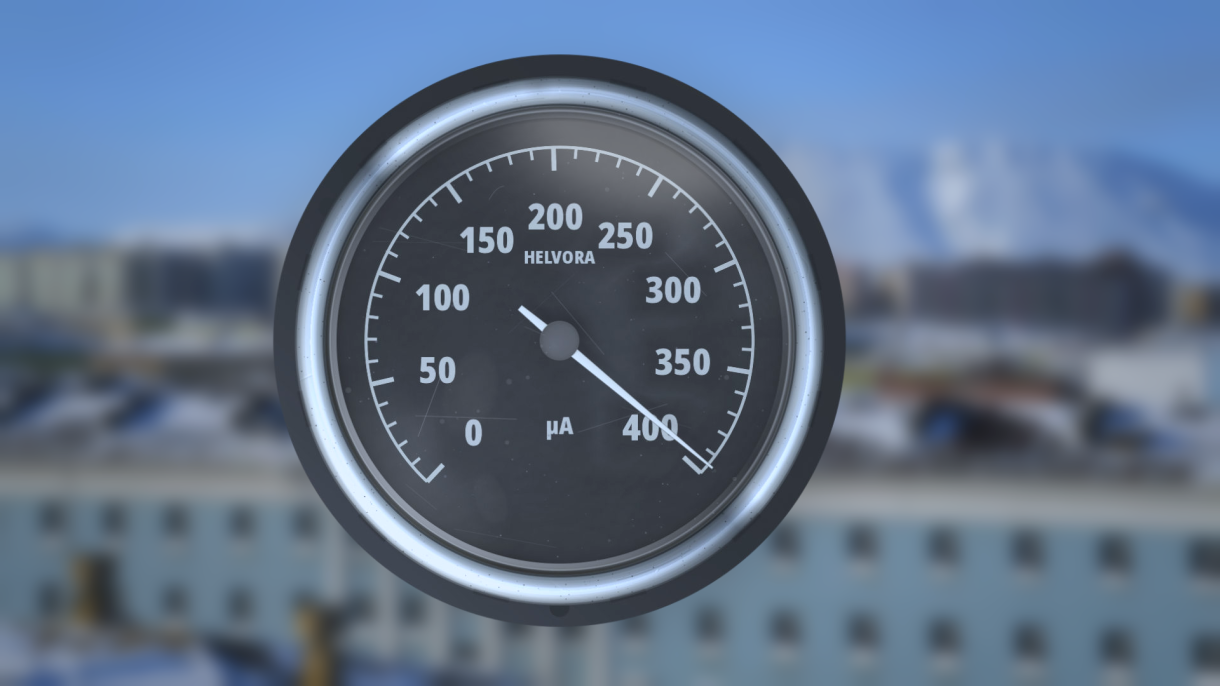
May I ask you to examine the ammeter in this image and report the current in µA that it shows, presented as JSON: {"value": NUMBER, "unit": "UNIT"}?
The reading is {"value": 395, "unit": "µA"}
